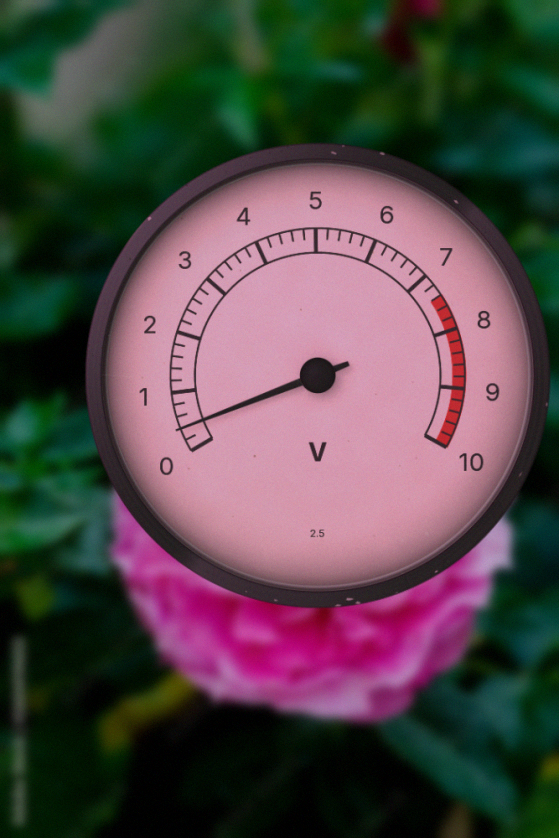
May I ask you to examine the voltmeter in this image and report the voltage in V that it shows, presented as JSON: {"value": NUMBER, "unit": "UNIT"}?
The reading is {"value": 0.4, "unit": "V"}
